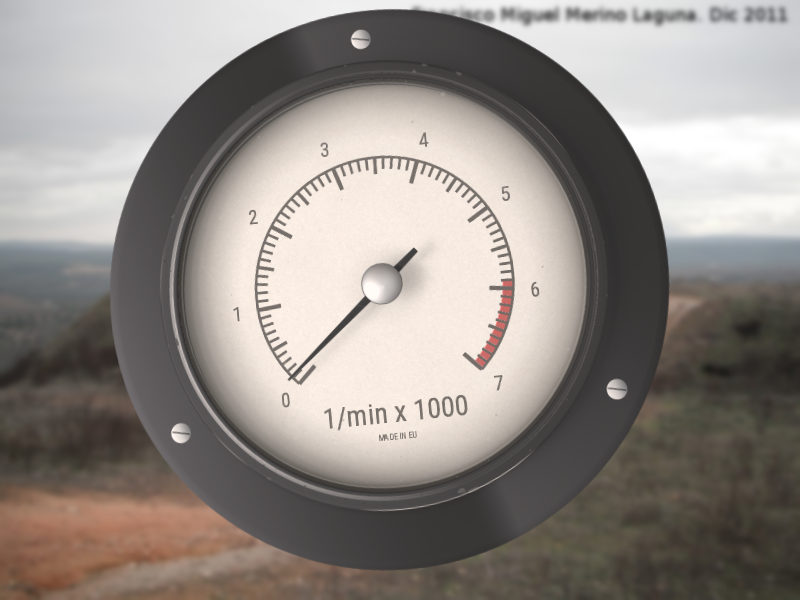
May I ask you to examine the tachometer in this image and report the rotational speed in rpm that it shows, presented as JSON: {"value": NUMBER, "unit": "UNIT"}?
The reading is {"value": 100, "unit": "rpm"}
